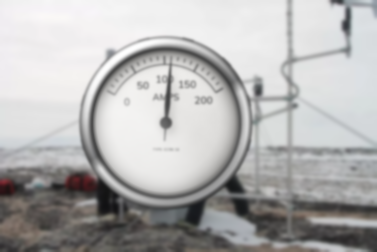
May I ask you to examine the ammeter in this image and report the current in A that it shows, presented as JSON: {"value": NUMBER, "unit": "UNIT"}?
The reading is {"value": 110, "unit": "A"}
